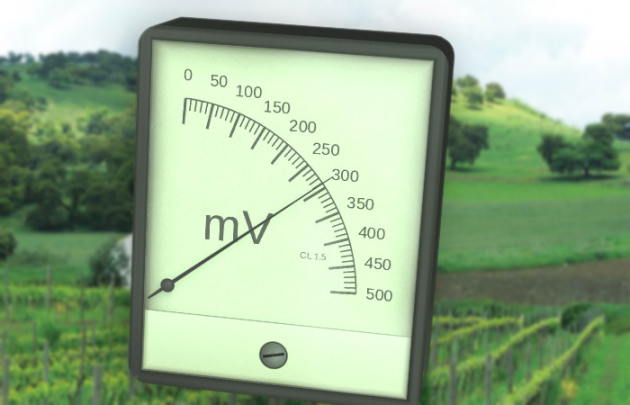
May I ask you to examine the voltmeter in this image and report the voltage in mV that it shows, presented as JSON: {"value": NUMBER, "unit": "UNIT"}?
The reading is {"value": 290, "unit": "mV"}
